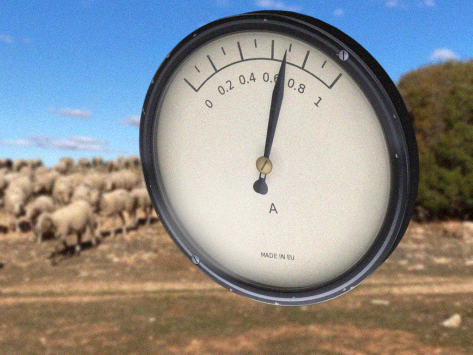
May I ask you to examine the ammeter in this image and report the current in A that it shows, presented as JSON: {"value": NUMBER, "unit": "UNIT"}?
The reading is {"value": 0.7, "unit": "A"}
